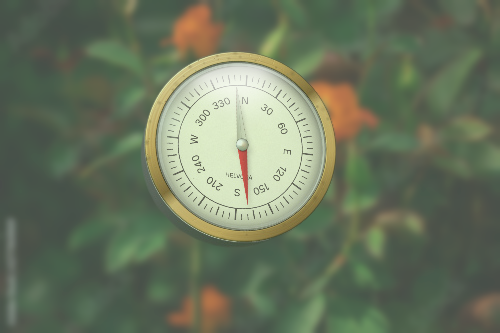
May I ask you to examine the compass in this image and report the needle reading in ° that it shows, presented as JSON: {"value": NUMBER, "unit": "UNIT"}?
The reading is {"value": 170, "unit": "°"}
